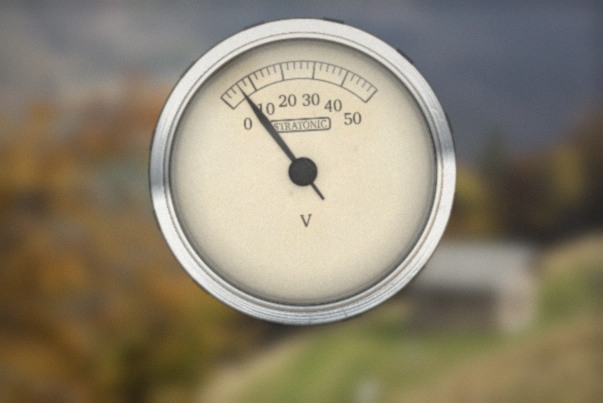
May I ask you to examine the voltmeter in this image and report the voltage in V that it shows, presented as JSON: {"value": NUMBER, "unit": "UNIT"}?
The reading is {"value": 6, "unit": "V"}
